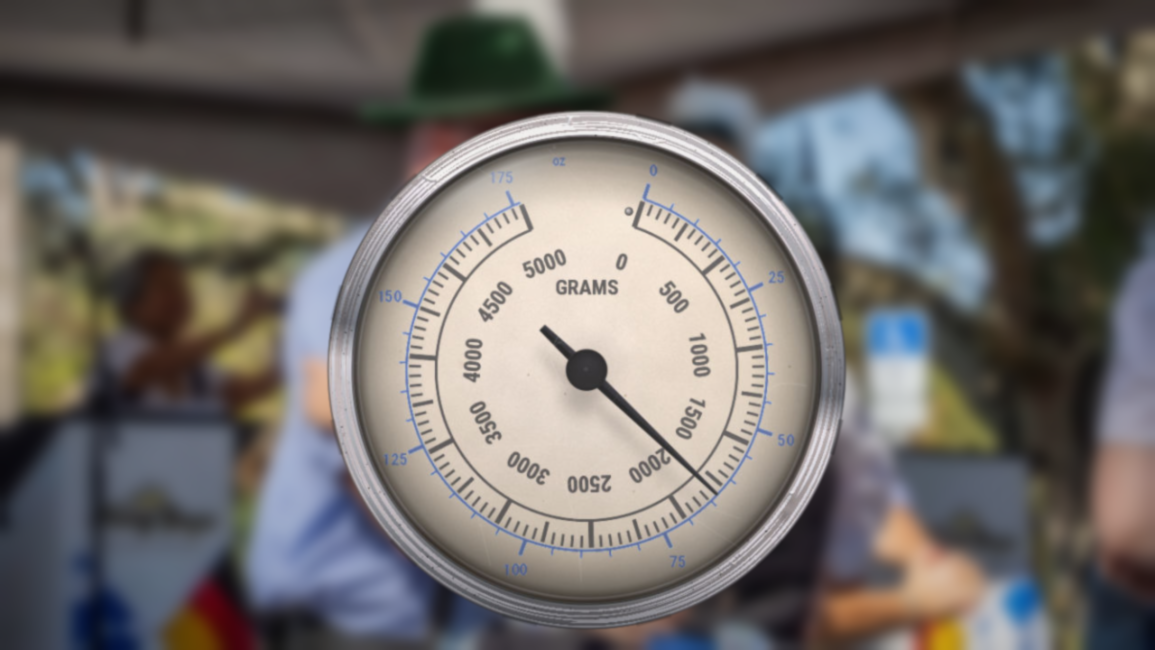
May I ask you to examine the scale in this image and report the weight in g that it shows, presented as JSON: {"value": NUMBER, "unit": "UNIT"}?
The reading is {"value": 1800, "unit": "g"}
